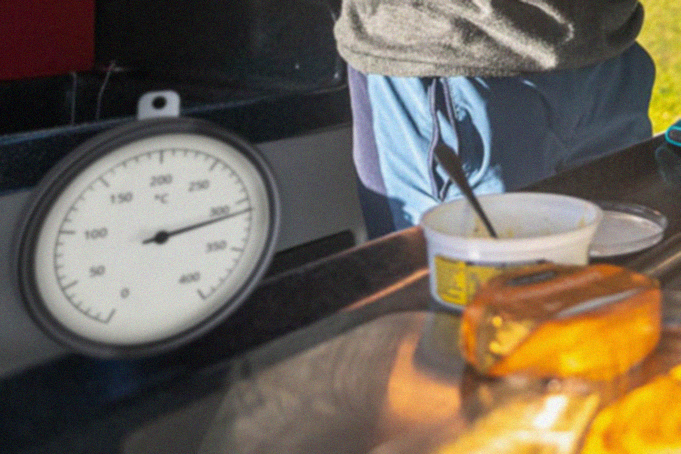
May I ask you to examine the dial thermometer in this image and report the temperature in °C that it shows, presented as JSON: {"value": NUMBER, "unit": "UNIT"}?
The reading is {"value": 310, "unit": "°C"}
